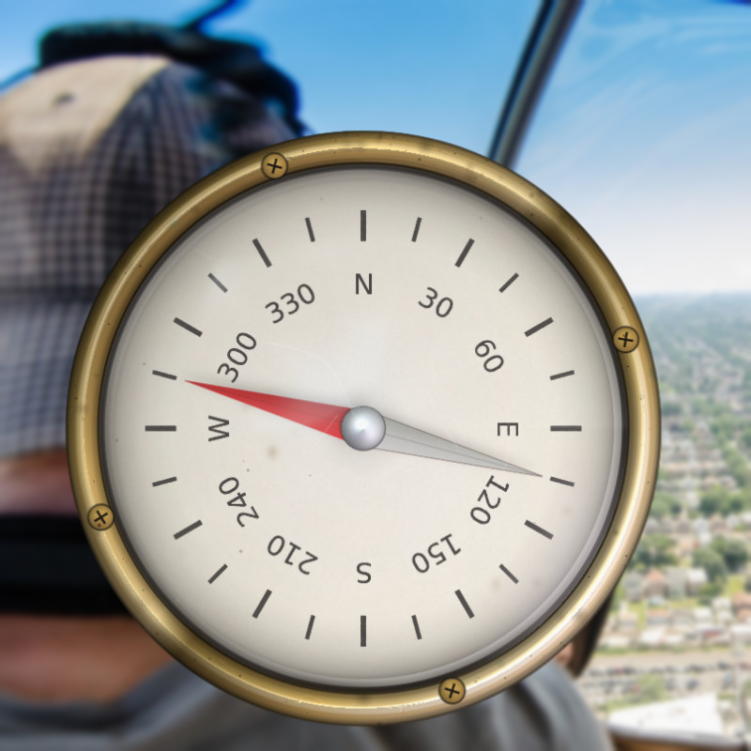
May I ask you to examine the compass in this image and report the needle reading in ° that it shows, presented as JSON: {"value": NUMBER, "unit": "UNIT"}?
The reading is {"value": 285, "unit": "°"}
